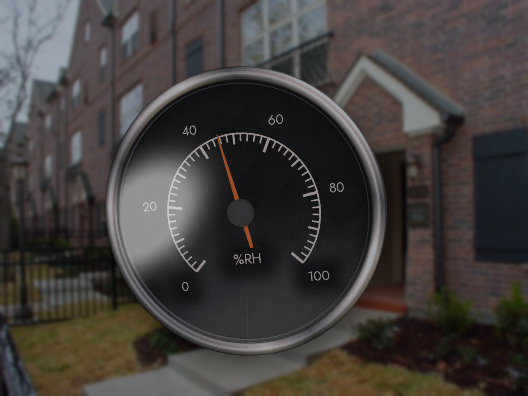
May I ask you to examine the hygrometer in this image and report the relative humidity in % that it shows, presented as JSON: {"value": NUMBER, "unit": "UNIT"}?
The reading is {"value": 46, "unit": "%"}
